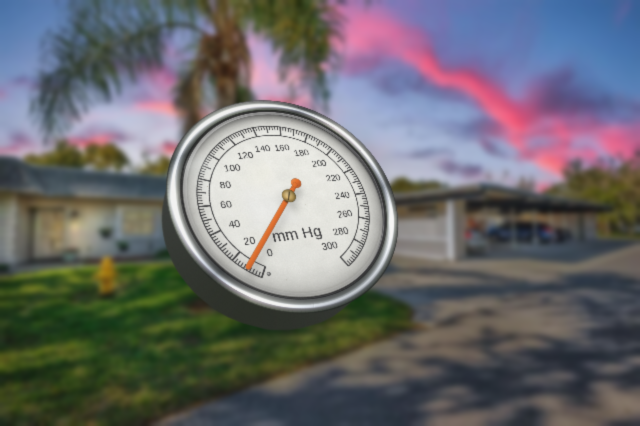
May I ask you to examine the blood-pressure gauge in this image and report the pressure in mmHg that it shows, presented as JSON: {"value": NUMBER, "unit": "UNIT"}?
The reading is {"value": 10, "unit": "mmHg"}
